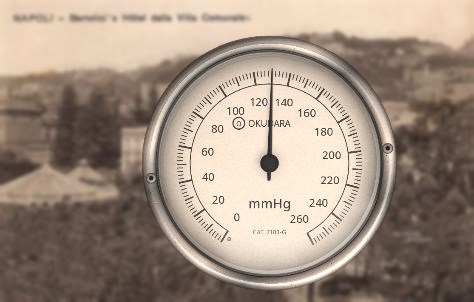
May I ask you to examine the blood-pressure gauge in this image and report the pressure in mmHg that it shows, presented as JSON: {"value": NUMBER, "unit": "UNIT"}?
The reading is {"value": 130, "unit": "mmHg"}
